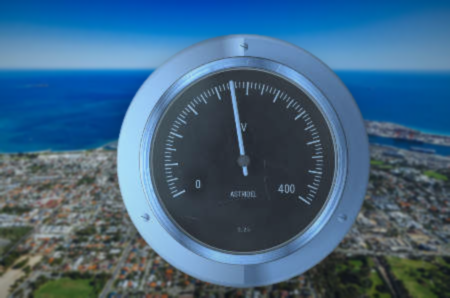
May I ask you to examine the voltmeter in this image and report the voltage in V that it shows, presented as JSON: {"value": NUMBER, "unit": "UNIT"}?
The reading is {"value": 180, "unit": "V"}
